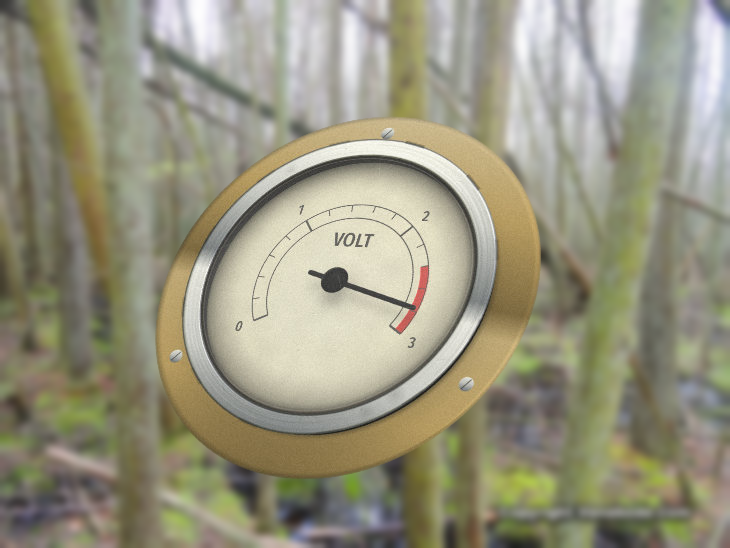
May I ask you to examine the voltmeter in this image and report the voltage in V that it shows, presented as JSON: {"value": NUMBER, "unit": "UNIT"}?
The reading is {"value": 2.8, "unit": "V"}
